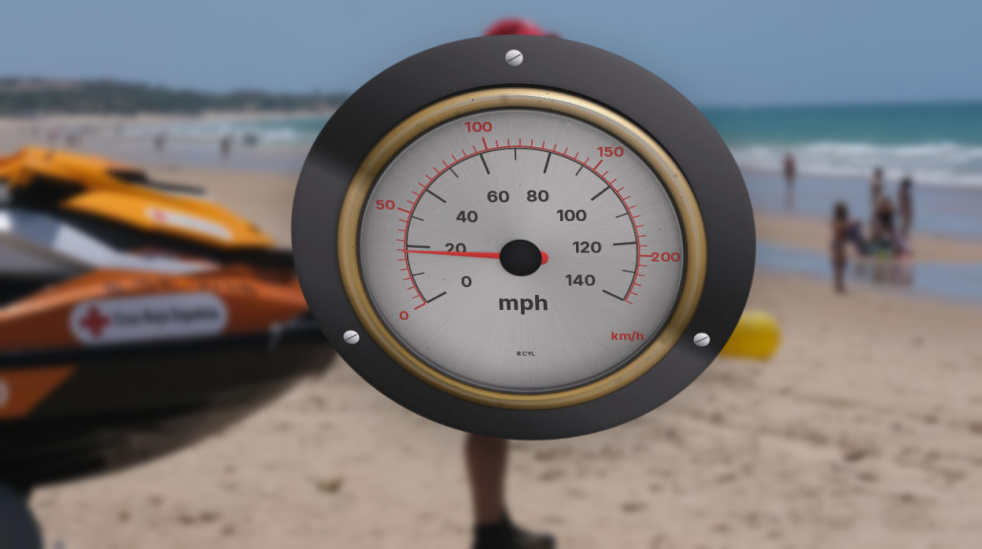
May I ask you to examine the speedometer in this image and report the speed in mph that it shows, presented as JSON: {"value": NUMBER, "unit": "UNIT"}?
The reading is {"value": 20, "unit": "mph"}
